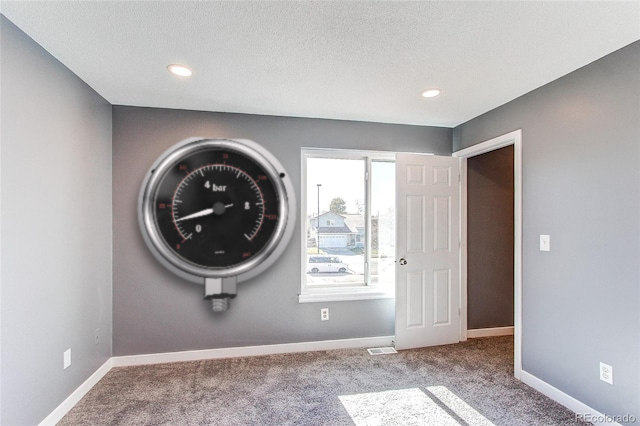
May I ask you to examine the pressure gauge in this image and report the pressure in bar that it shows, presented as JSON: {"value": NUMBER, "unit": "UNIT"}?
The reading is {"value": 1, "unit": "bar"}
